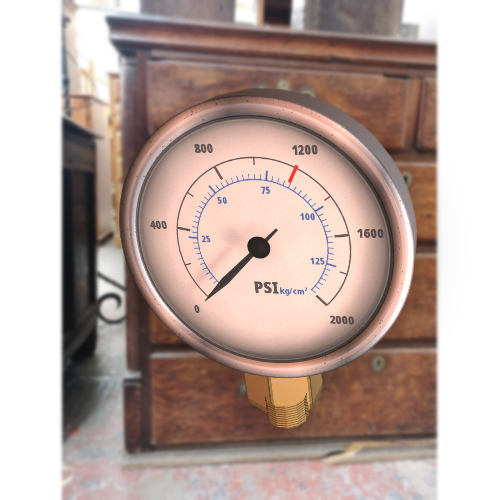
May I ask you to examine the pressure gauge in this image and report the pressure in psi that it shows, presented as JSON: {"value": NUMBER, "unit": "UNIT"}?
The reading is {"value": 0, "unit": "psi"}
